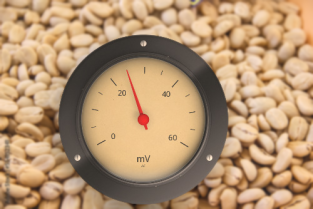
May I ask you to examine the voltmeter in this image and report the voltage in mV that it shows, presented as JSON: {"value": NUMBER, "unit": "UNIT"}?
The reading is {"value": 25, "unit": "mV"}
